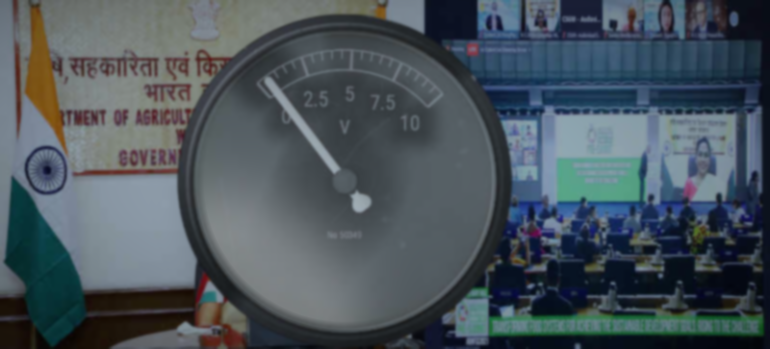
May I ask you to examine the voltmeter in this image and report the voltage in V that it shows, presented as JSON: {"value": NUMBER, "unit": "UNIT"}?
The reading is {"value": 0.5, "unit": "V"}
